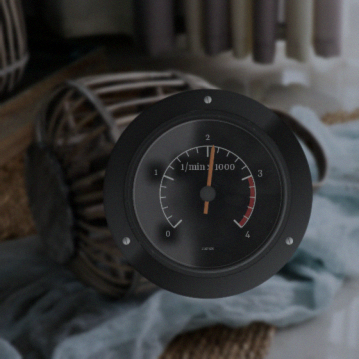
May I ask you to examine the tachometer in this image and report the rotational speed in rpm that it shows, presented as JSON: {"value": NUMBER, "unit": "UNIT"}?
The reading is {"value": 2100, "unit": "rpm"}
